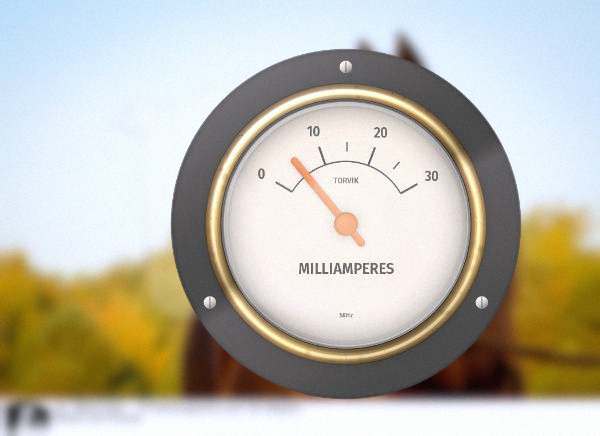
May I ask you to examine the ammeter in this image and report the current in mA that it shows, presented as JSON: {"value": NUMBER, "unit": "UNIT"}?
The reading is {"value": 5, "unit": "mA"}
